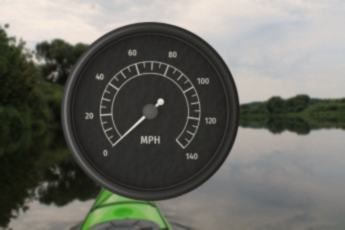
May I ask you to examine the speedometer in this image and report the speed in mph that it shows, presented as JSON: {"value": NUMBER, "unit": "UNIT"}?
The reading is {"value": 0, "unit": "mph"}
